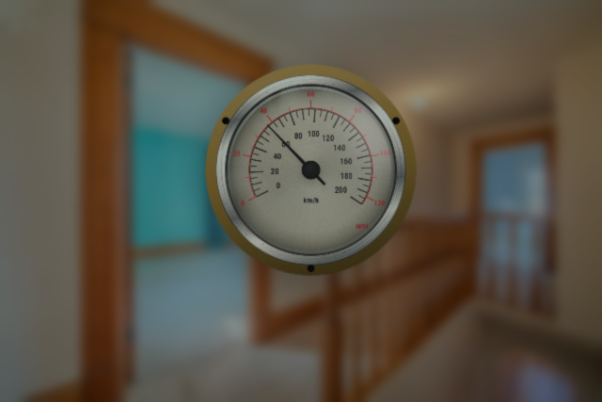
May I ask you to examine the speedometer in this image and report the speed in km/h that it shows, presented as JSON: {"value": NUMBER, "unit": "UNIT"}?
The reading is {"value": 60, "unit": "km/h"}
